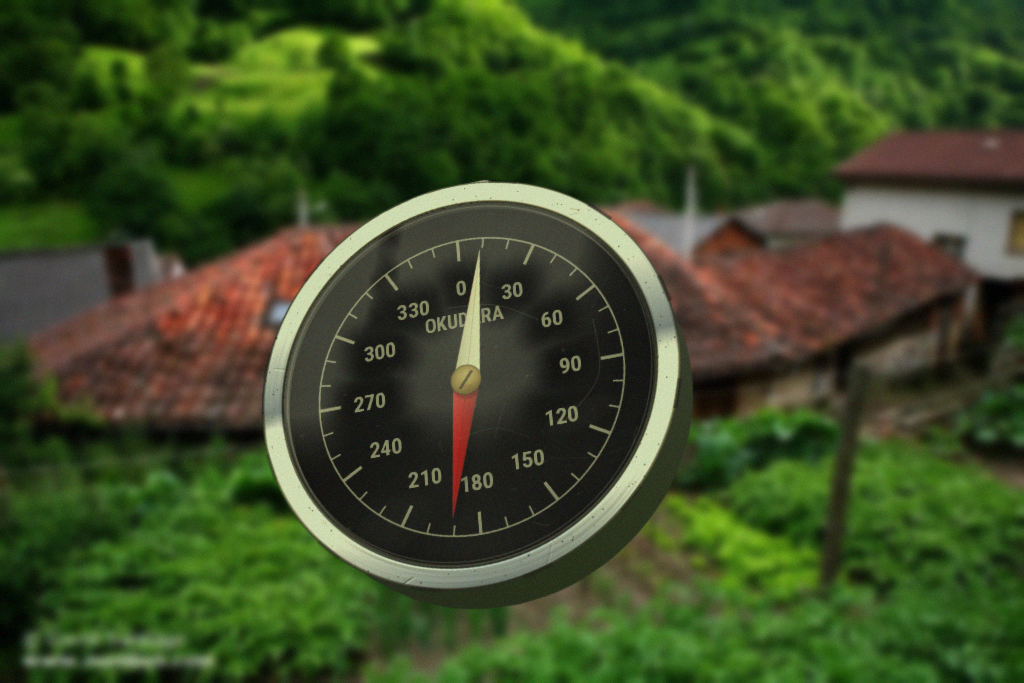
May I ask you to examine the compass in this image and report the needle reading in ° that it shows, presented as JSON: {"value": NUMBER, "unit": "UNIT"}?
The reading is {"value": 190, "unit": "°"}
